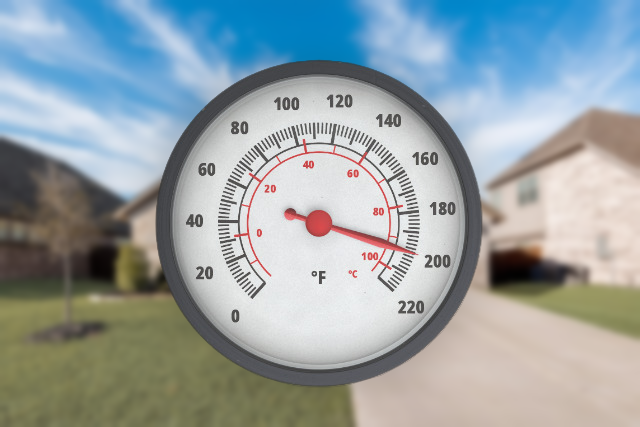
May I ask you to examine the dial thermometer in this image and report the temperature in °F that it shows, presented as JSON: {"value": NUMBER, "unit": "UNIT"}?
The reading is {"value": 200, "unit": "°F"}
